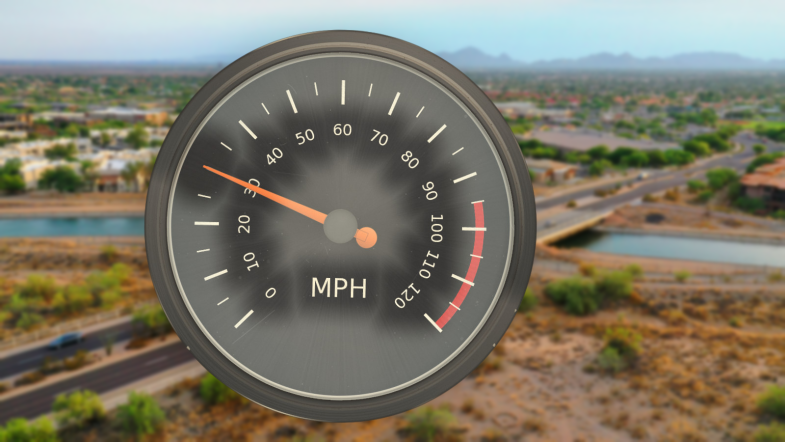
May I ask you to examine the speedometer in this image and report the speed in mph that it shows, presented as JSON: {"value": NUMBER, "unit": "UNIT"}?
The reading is {"value": 30, "unit": "mph"}
